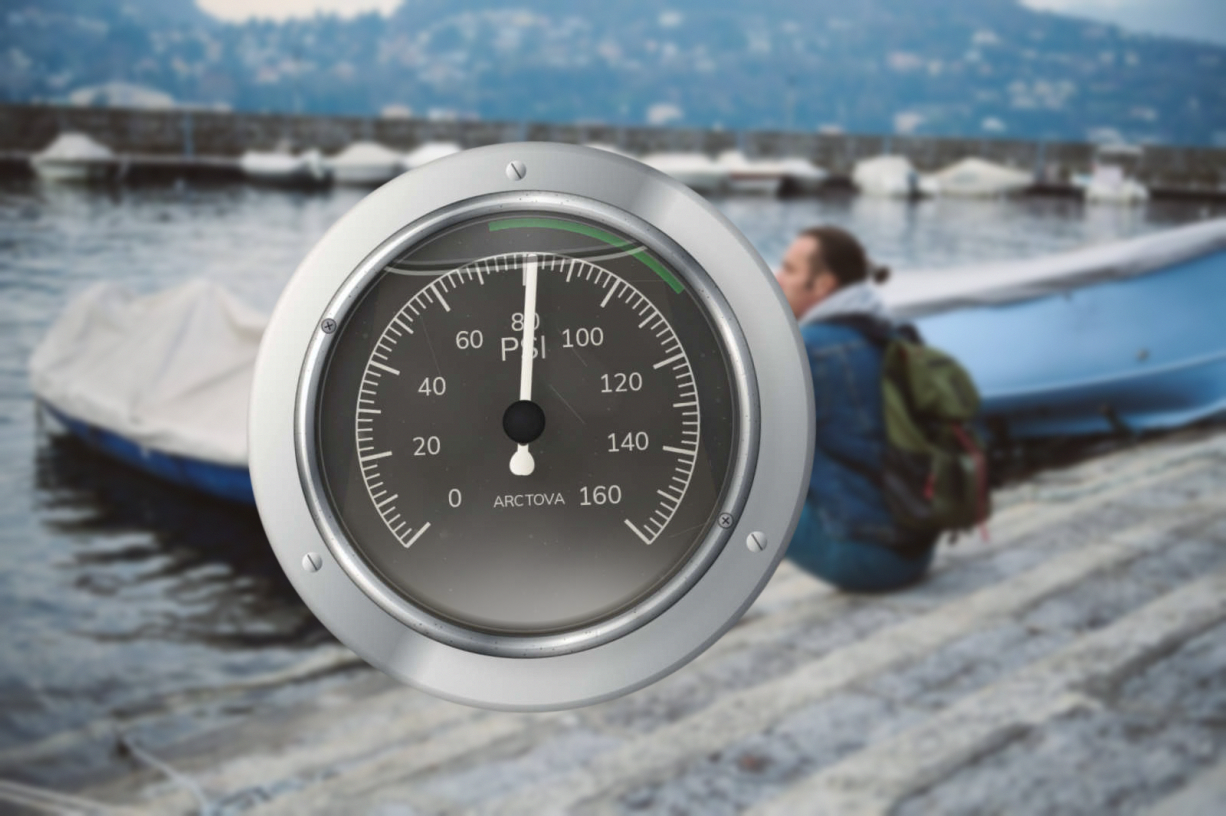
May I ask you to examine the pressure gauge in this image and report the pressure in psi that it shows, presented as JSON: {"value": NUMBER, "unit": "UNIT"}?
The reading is {"value": 82, "unit": "psi"}
